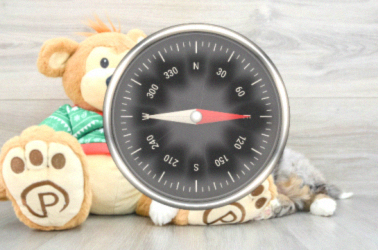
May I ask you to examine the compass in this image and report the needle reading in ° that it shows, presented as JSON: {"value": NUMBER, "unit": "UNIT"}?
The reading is {"value": 90, "unit": "°"}
